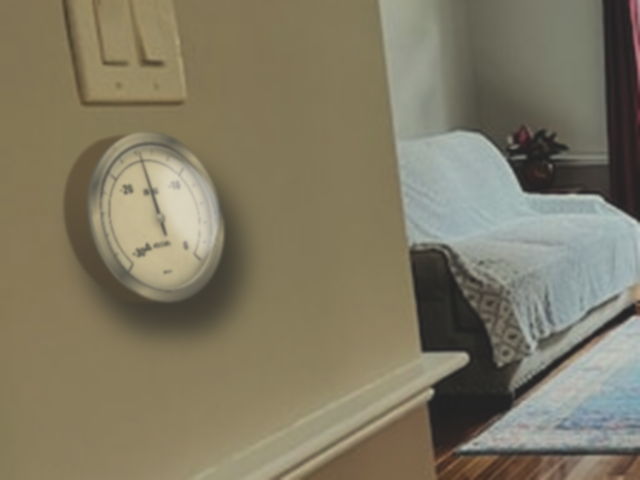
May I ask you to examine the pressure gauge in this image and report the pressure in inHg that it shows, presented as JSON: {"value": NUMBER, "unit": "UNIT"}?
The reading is {"value": -16, "unit": "inHg"}
